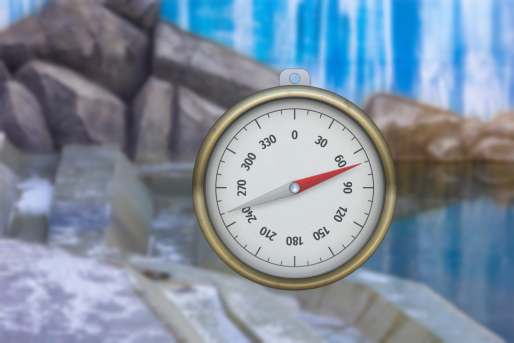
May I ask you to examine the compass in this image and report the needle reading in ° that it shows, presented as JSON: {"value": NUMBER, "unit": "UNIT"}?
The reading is {"value": 70, "unit": "°"}
